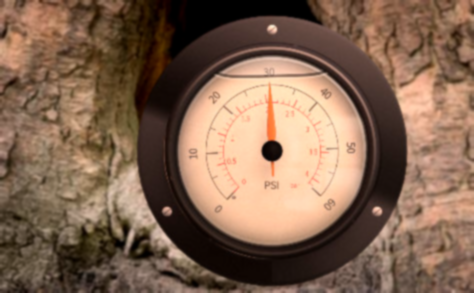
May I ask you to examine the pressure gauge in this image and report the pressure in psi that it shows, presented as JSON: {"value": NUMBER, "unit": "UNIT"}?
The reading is {"value": 30, "unit": "psi"}
